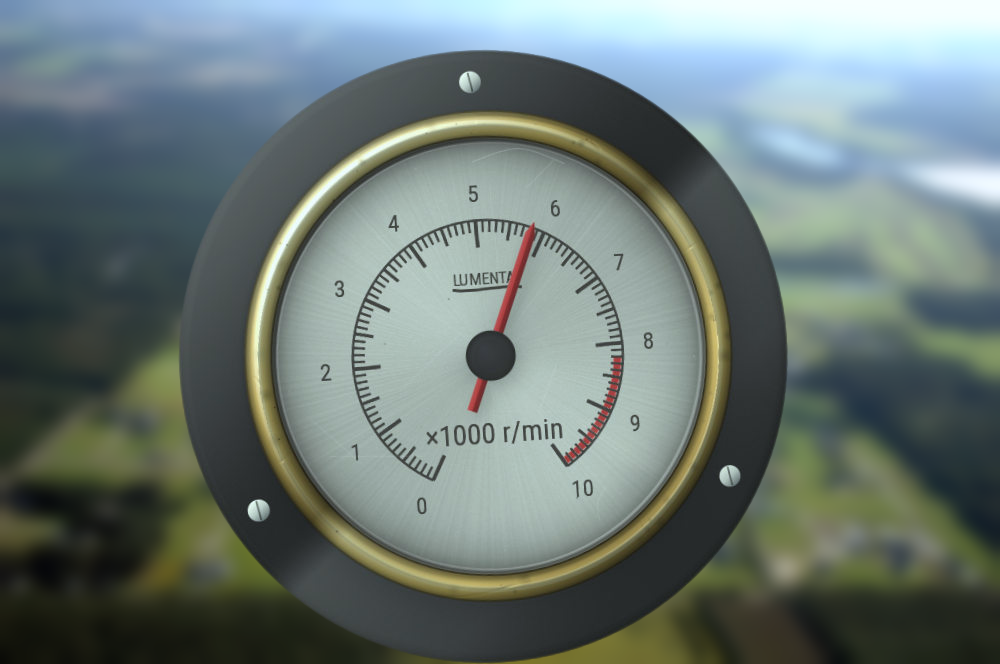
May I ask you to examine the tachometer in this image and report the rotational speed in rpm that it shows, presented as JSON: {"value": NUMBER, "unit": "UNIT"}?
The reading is {"value": 5800, "unit": "rpm"}
